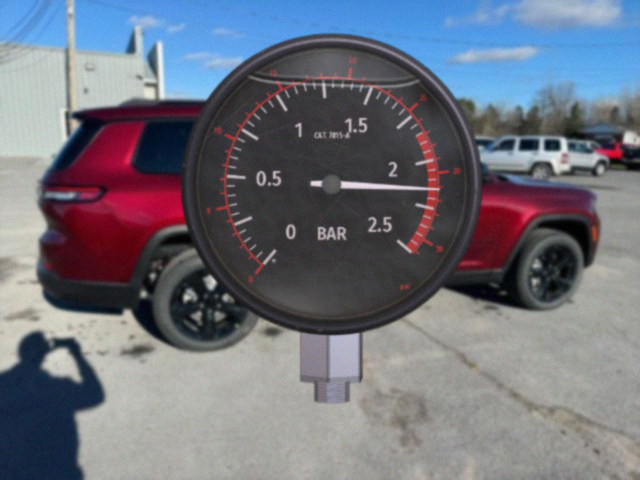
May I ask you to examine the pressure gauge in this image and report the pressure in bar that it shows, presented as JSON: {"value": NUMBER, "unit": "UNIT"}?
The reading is {"value": 2.15, "unit": "bar"}
